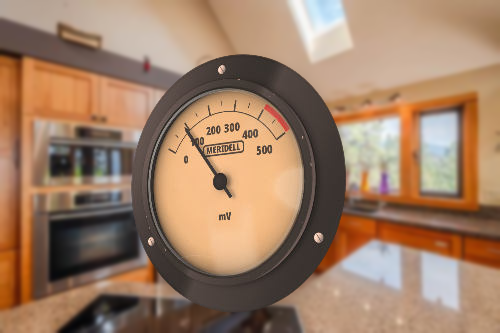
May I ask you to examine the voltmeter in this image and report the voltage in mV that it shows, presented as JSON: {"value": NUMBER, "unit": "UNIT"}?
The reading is {"value": 100, "unit": "mV"}
